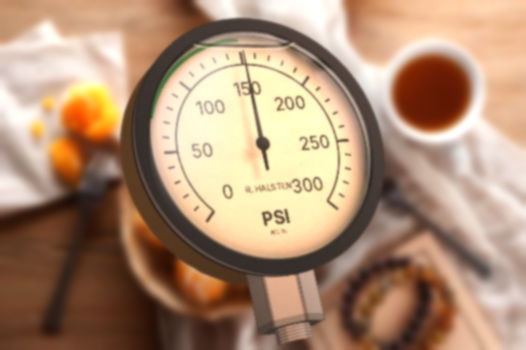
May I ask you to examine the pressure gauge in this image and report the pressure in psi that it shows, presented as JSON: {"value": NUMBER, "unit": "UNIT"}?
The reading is {"value": 150, "unit": "psi"}
